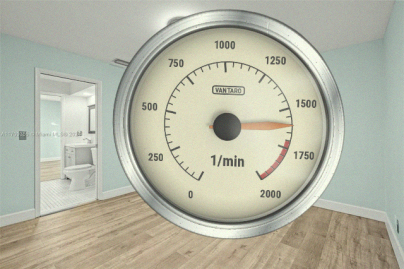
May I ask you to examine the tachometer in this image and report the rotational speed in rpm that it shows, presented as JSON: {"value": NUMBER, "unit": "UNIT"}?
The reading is {"value": 1600, "unit": "rpm"}
